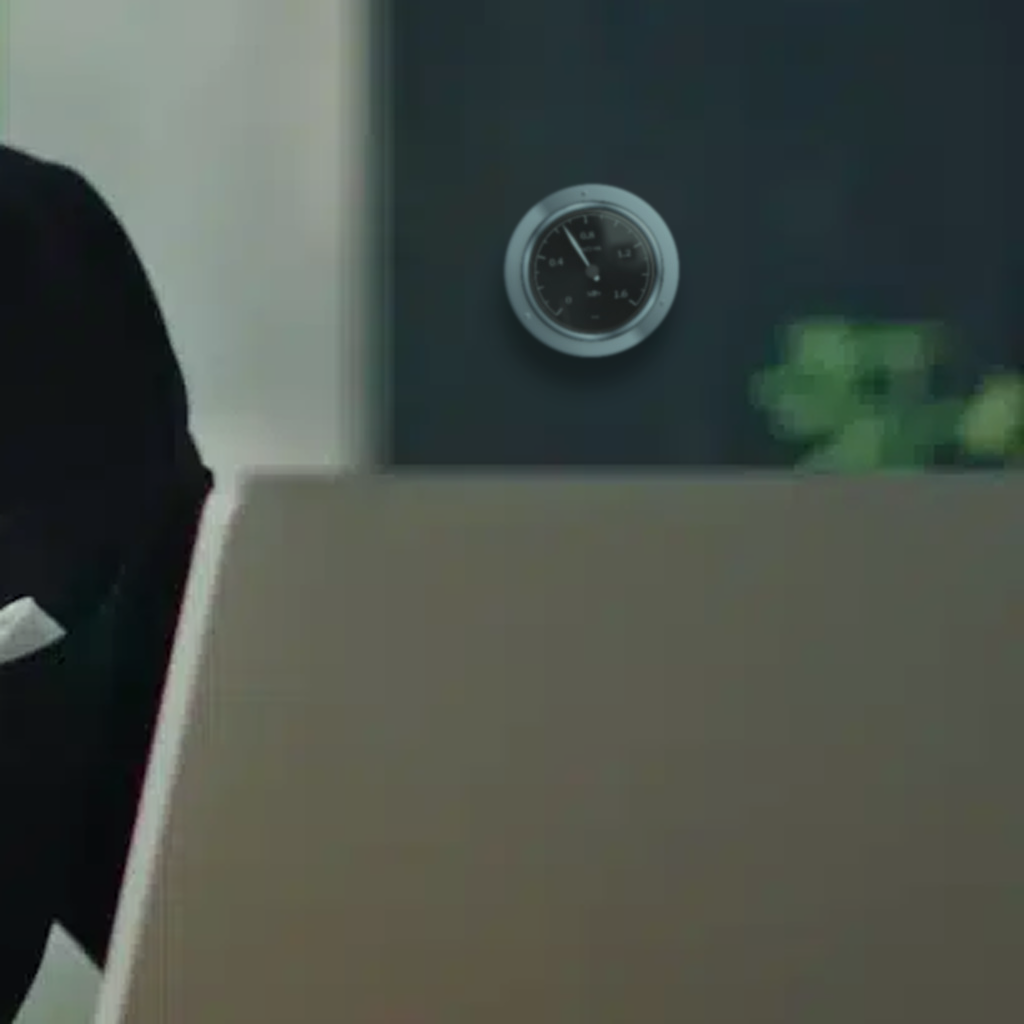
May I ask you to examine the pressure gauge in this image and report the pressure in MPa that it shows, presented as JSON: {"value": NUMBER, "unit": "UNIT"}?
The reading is {"value": 0.65, "unit": "MPa"}
